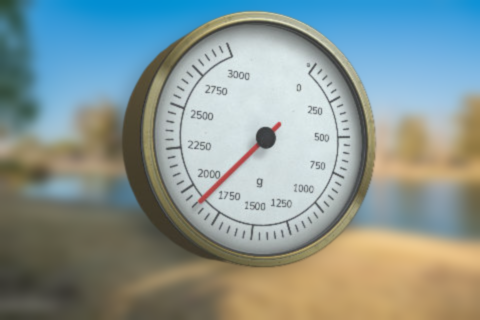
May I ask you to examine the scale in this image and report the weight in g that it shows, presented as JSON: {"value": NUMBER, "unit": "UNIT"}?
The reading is {"value": 1900, "unit": "g"}
